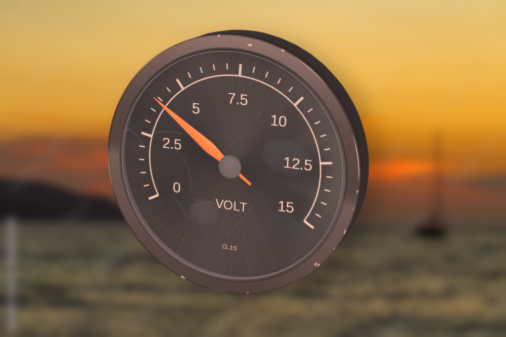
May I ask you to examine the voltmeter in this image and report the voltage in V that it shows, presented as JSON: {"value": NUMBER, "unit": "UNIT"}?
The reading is {"value": 4, "unit": "V"}
